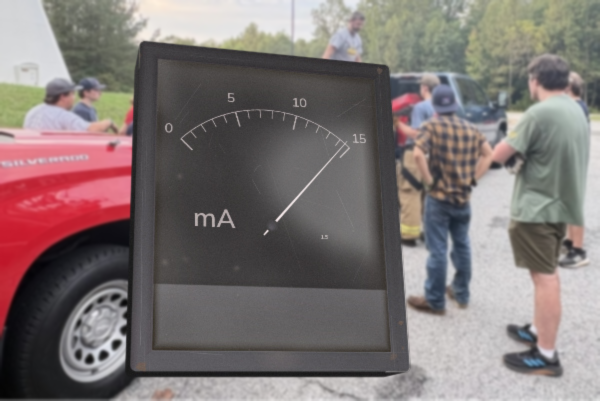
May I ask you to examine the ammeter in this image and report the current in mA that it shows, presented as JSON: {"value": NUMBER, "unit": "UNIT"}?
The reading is {"value": 14.5, "unit": "mA"}
